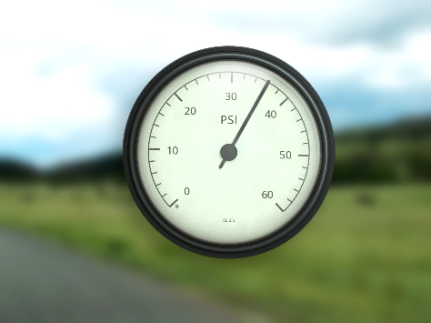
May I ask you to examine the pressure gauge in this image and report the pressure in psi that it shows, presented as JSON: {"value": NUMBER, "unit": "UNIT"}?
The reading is {"value": 36, "unit": "psi"}
